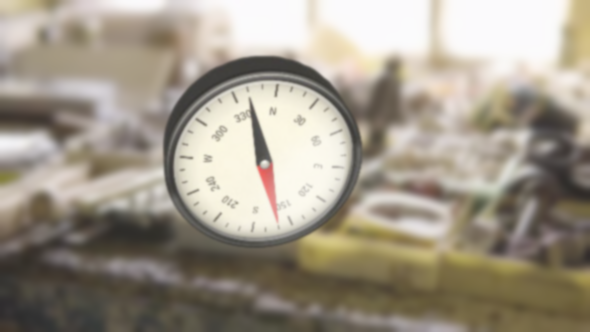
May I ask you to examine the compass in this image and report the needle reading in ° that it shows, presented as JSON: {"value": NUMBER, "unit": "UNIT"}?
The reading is {"value": 160, "unit": "°"}
